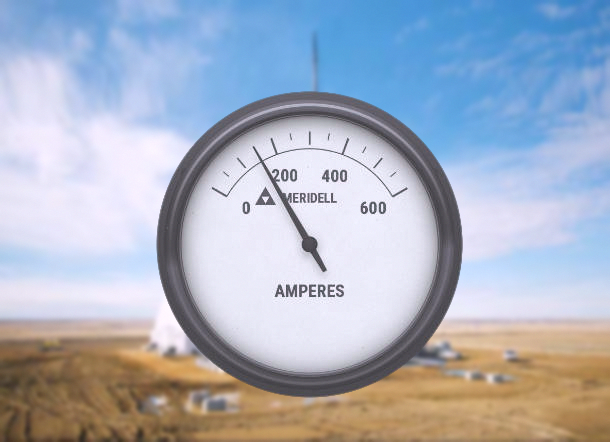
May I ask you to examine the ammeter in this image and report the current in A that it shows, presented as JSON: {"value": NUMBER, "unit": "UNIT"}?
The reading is {"value": 150, "unit": "A"}
